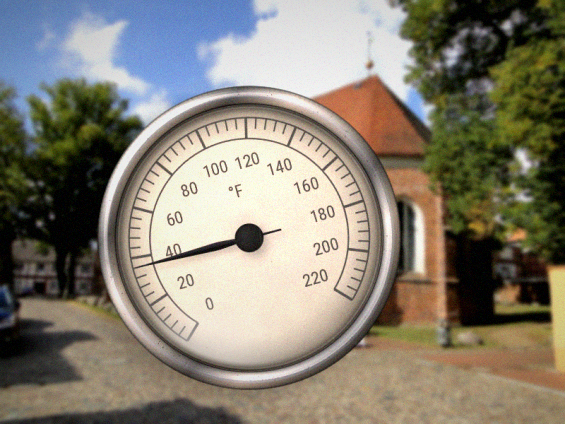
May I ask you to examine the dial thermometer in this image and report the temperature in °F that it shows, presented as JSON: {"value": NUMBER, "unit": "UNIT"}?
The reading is {"value": 36, "unit": "°F"}
